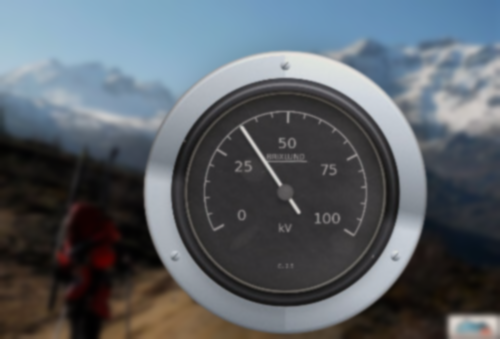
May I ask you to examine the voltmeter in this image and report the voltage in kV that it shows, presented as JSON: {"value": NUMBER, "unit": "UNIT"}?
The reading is {"value": 35, "unit": "kV"}
